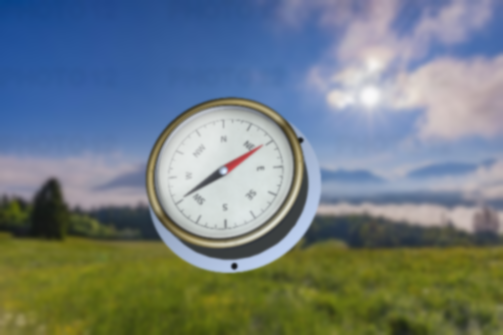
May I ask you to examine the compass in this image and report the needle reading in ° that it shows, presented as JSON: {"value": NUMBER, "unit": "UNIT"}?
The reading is {"value": 60, "unit": "°"}
